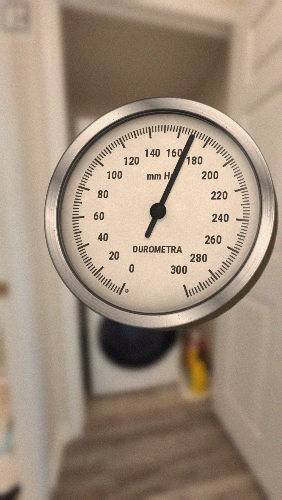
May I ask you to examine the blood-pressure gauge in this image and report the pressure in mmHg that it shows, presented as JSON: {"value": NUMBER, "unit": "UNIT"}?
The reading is {"value": 170, "unit": "mmHg"}
